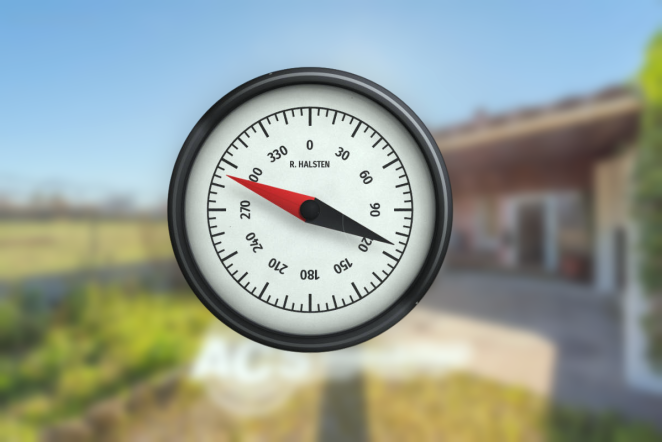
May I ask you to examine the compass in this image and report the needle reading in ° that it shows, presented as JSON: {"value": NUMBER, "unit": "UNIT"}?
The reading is {"value": 292.5, "unit": "°"}
